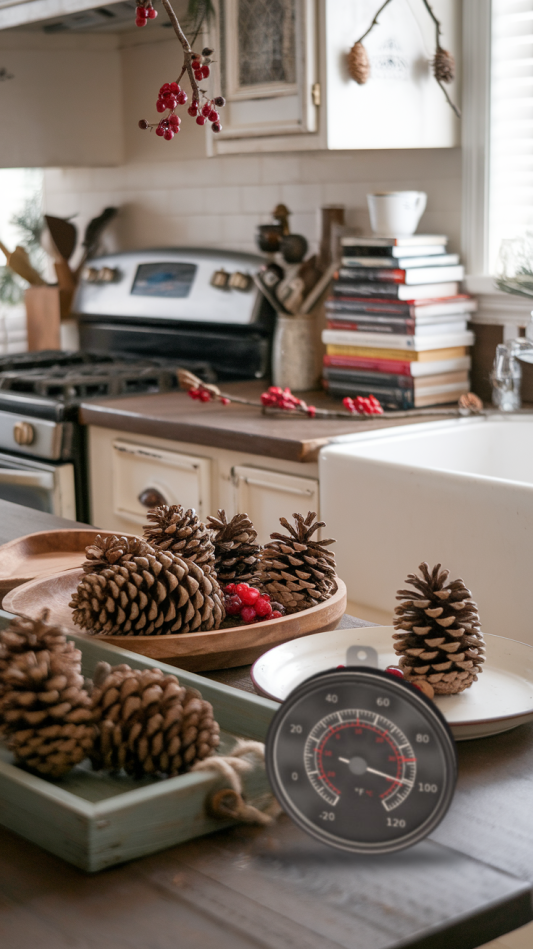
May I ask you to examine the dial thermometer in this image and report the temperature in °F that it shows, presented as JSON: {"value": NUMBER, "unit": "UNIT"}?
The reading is {"value": 100, "unit": "°F"}
